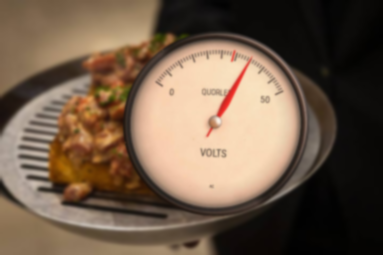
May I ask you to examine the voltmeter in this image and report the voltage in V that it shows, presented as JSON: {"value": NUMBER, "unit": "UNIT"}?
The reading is {"value": 35, "unit": "V"}
